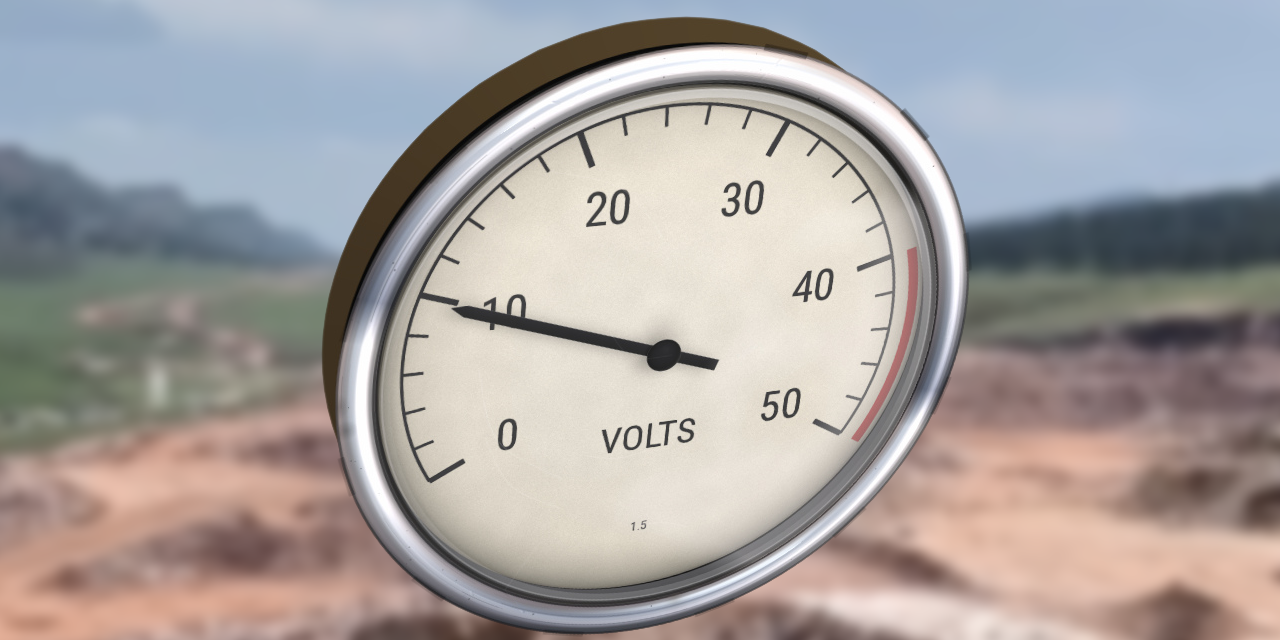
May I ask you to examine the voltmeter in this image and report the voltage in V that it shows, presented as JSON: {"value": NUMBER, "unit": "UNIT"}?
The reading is {"value": 10, "unit": "V"}
